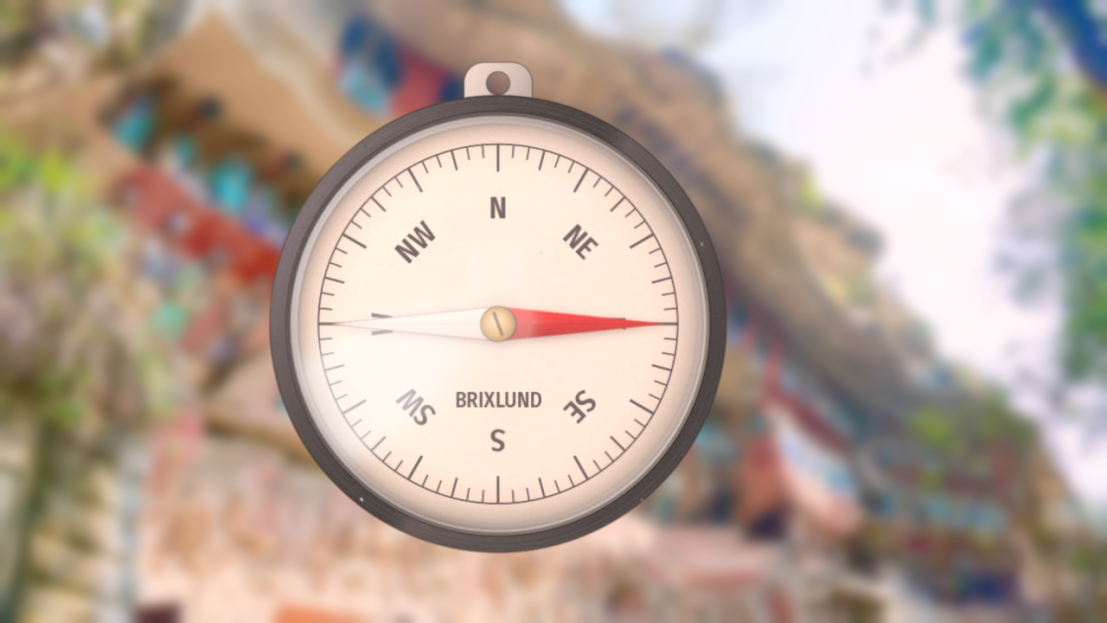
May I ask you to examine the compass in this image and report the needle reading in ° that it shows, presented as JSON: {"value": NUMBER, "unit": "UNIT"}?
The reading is {"value": 90, "unit": "°"}
